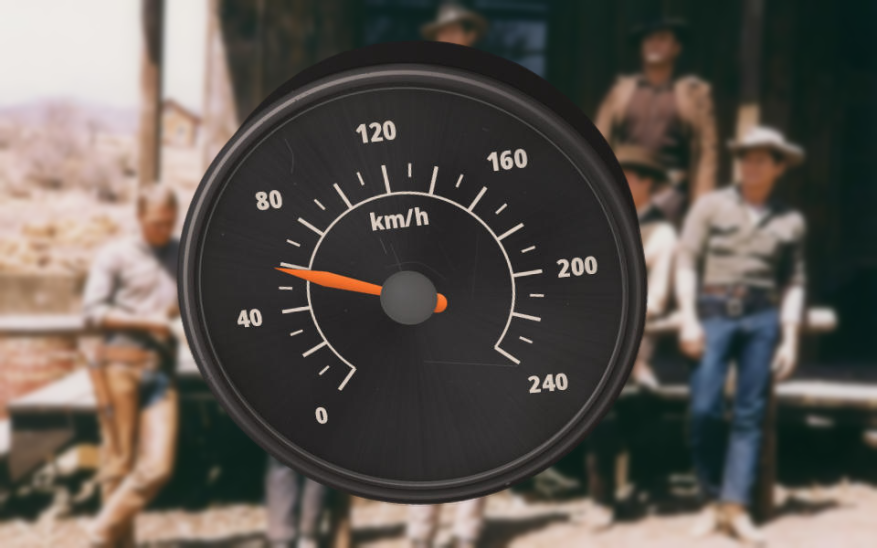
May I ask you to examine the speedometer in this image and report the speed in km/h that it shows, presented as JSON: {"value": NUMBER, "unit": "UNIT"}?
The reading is {"value": 60, "unit": "km/h"}
